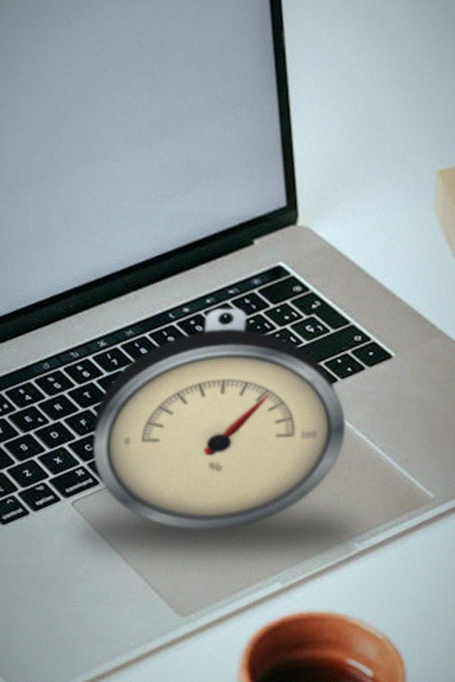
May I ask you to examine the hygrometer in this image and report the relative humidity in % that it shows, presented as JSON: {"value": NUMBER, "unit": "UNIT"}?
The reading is {"value": 70, "unit": "%"}
